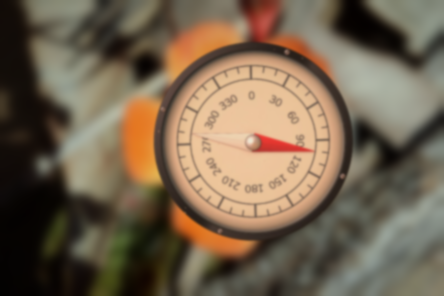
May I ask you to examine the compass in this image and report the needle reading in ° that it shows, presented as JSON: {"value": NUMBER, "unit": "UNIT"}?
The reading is {"value": 100, "unit": "°"}
